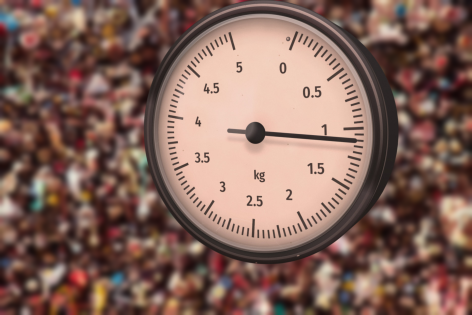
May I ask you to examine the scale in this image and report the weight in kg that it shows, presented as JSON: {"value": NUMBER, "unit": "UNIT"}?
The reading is {"value": 1.1, "unit": "kg"}
